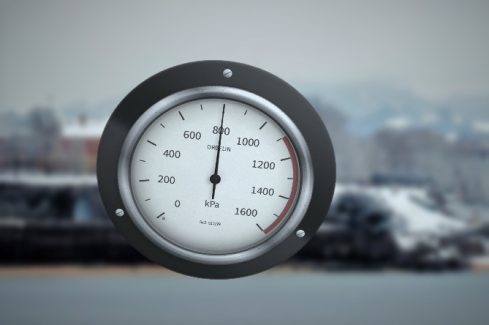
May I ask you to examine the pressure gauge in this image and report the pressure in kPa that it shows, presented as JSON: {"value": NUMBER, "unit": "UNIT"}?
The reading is {"value": 800, "unit": "kPa"}
